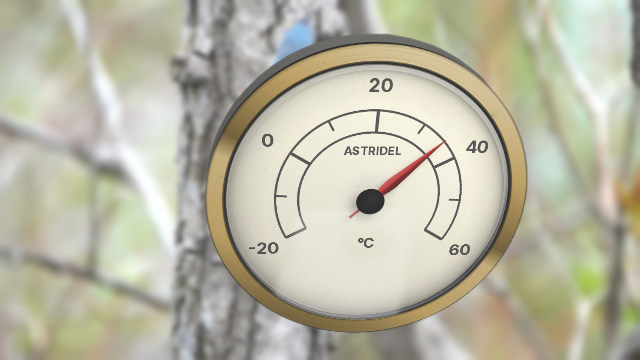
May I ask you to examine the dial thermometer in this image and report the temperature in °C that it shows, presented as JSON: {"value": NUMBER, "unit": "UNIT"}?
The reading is {"value": 35, "unit": "°C"}
